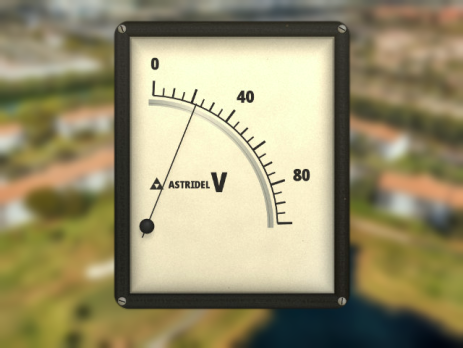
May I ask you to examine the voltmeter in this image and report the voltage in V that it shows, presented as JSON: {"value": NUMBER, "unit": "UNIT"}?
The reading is {"value": 22.5, "unit": "V"}
